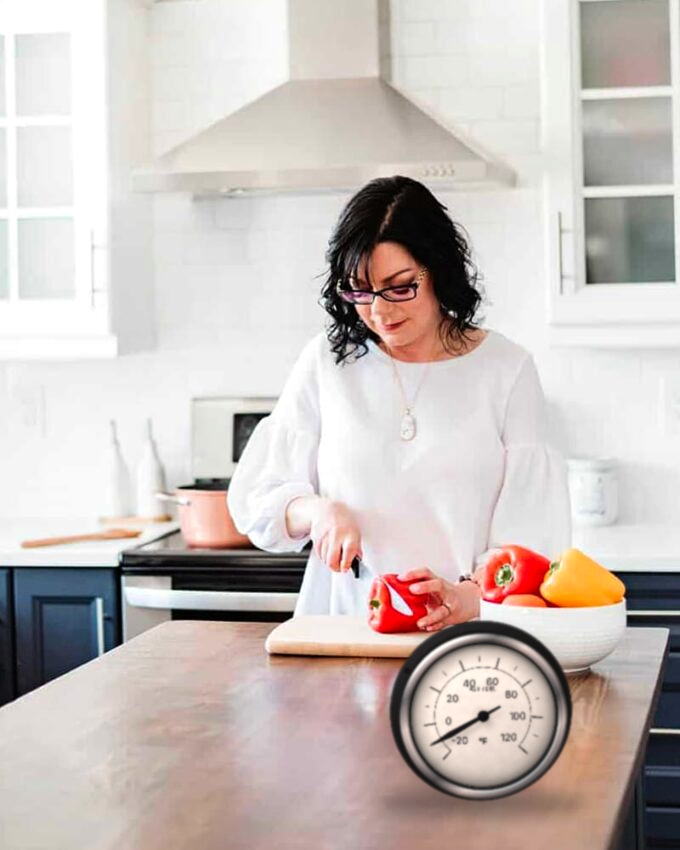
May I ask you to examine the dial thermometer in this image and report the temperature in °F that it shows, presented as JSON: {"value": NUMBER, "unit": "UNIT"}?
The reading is {"value": -10, "unit": "°F"}
